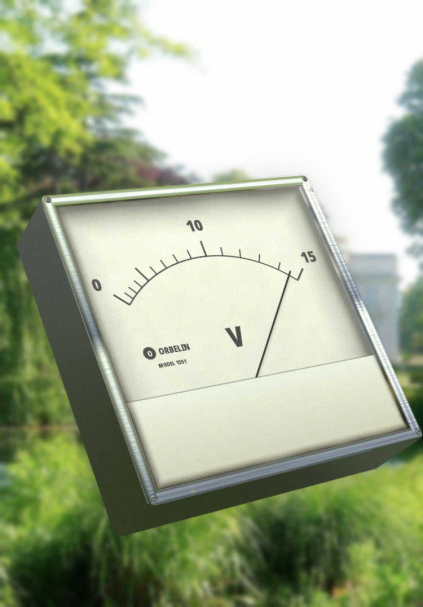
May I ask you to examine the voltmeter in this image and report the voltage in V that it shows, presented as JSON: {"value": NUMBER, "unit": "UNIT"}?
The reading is {"value": 14.5, "unit": "V"}
